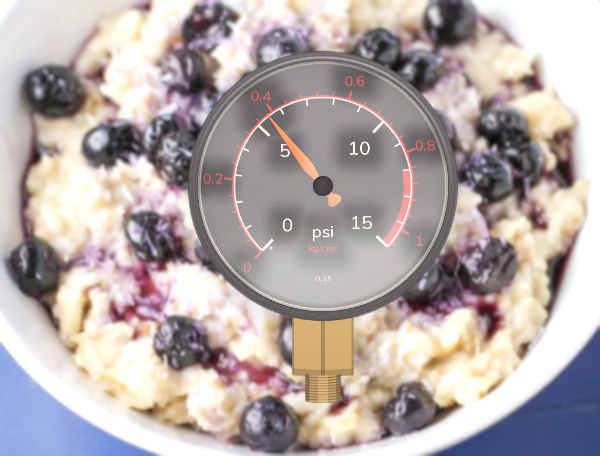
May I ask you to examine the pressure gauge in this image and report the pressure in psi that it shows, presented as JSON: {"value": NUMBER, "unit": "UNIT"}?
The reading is {"value": 5.5, "unit": "psi"}
